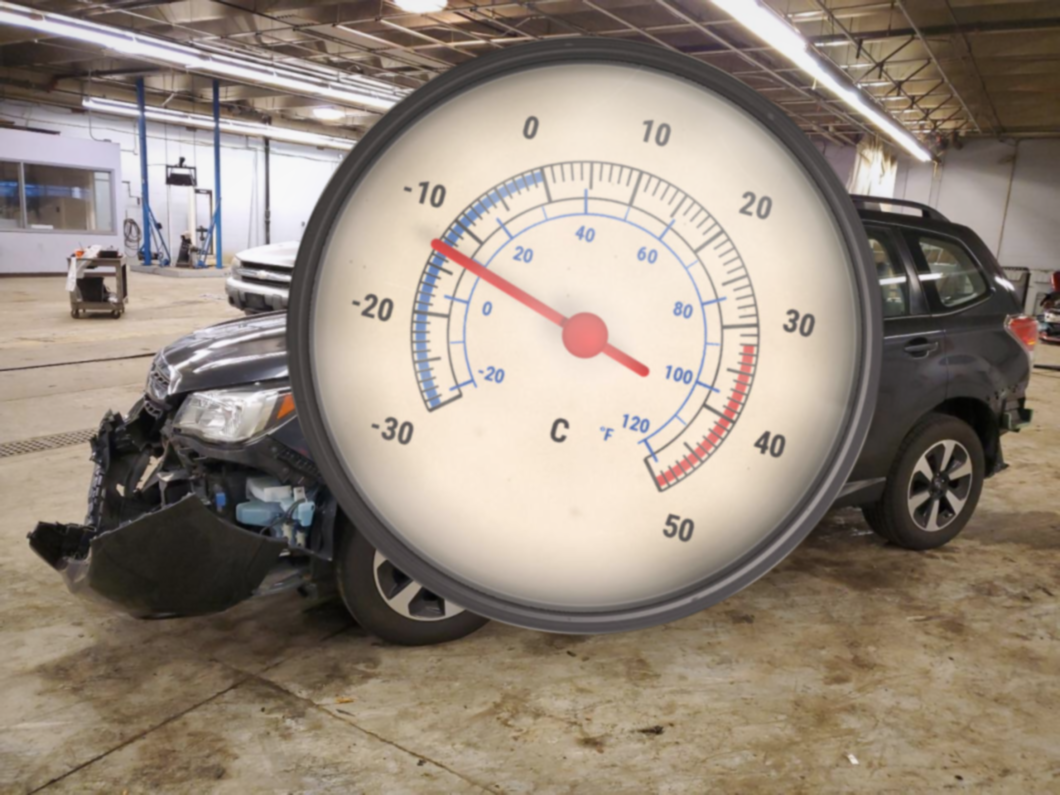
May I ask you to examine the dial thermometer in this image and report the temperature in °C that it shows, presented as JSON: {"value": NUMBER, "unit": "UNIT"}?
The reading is {"value": -13, "unit": "°C"}
